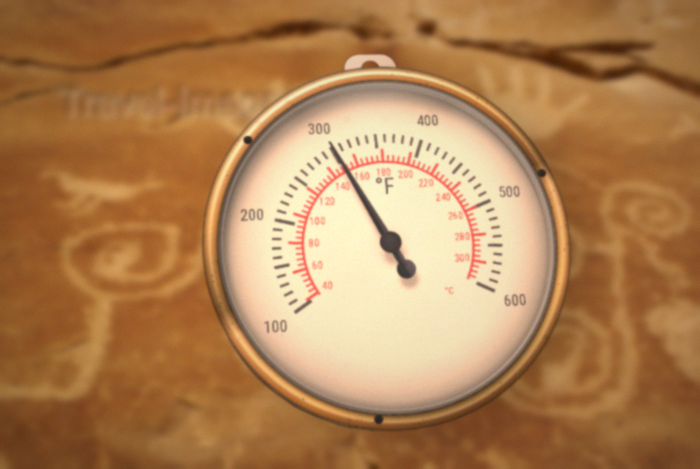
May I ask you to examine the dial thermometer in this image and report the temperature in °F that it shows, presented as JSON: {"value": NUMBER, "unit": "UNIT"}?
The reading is {"value": 300, "unit": "°F"}
